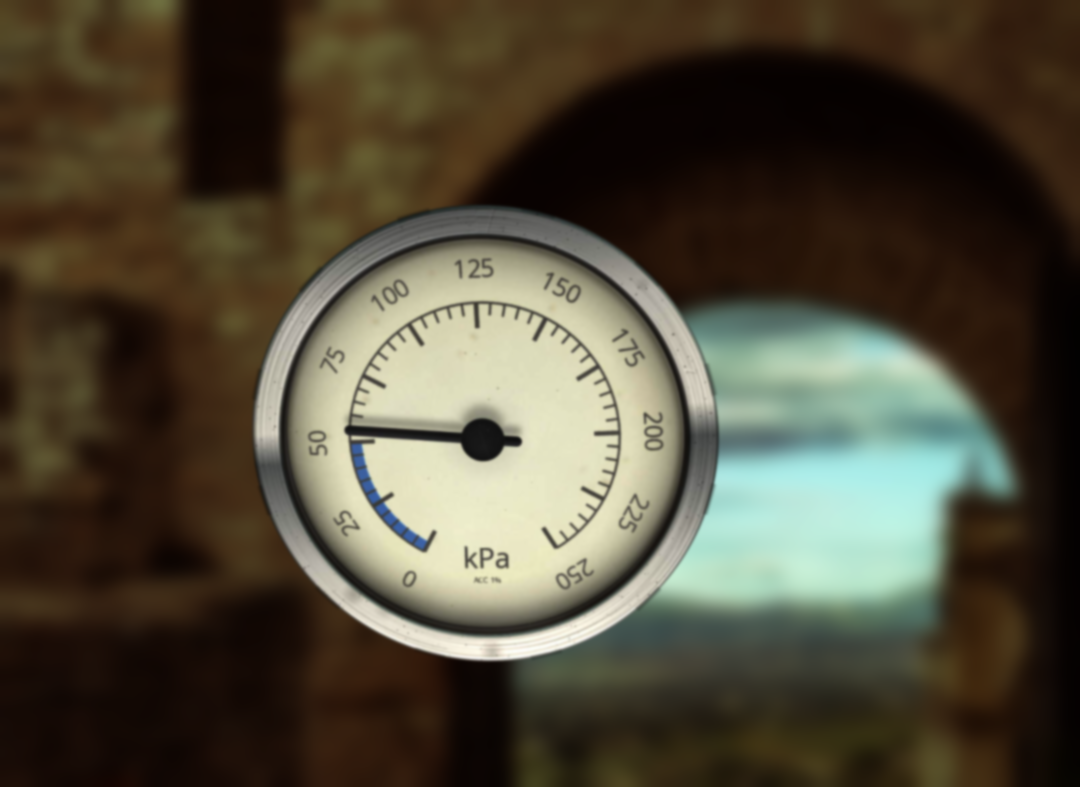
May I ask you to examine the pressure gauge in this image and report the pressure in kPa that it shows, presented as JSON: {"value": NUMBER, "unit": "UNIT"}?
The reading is {"value": 55, "unit": "kPa"}
